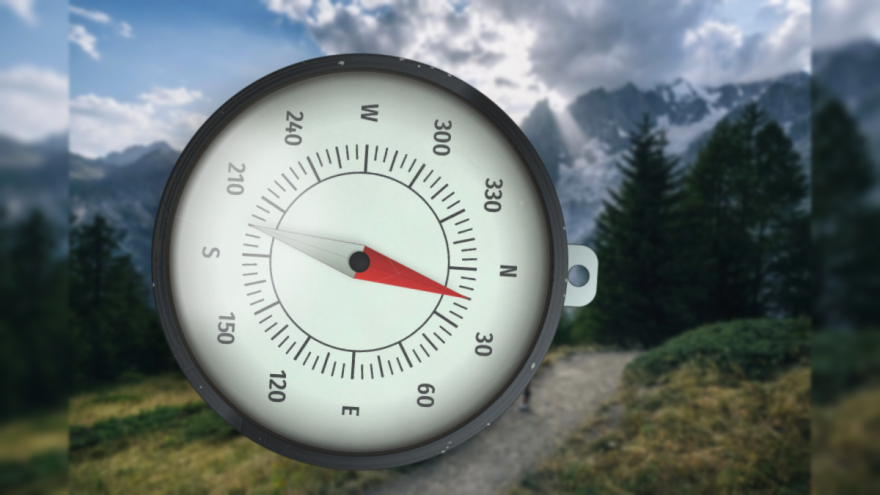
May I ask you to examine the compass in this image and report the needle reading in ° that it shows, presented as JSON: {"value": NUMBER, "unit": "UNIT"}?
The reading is {"value": 15, "unit": "°"}
